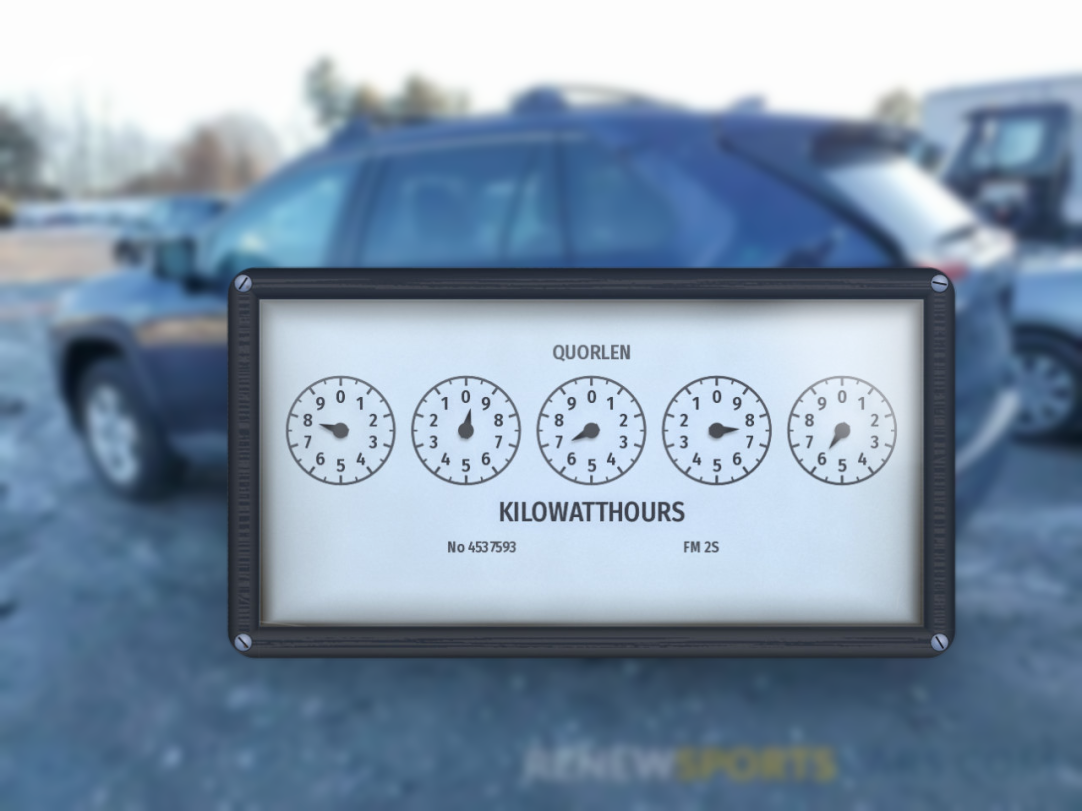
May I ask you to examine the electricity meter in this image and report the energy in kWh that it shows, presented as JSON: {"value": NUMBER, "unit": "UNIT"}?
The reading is {"value": 79676, "unit": "kWh"}
